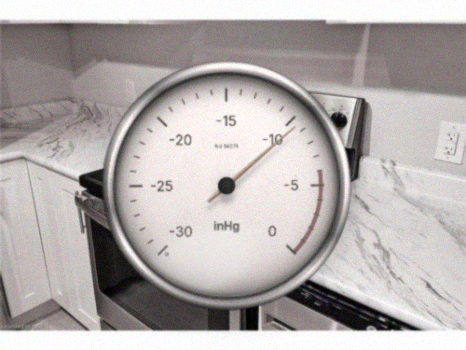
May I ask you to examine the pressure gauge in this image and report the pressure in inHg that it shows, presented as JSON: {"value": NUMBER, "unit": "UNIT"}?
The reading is {"value": -9.5, "unit": "inHg"}
